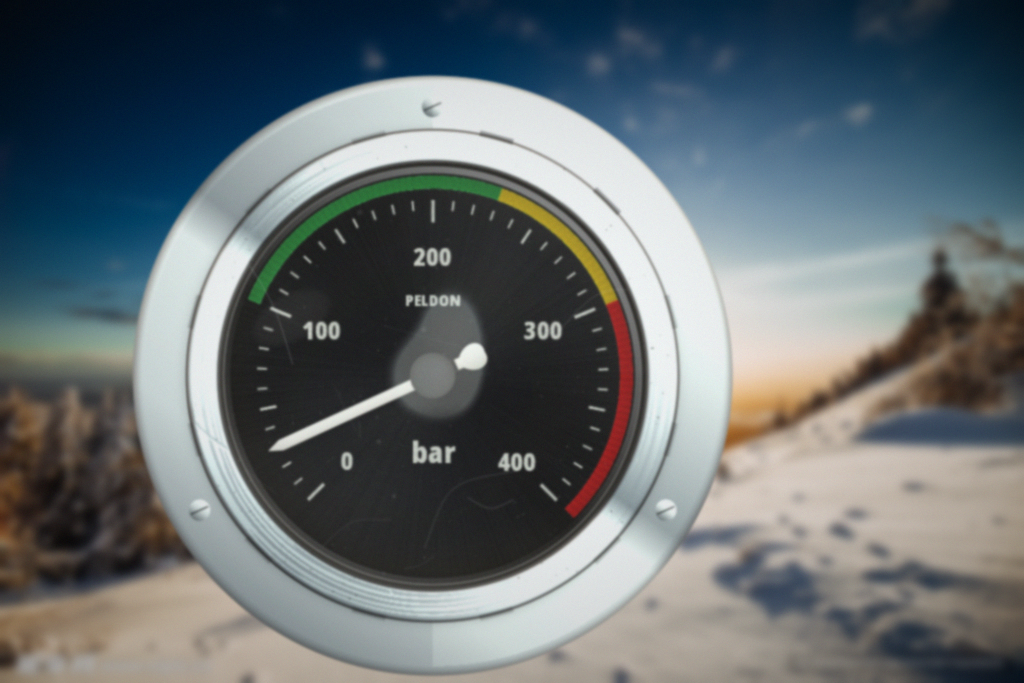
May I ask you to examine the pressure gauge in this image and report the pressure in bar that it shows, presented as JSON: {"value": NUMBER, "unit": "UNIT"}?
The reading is {"value": 30, "unit": "bar"}
